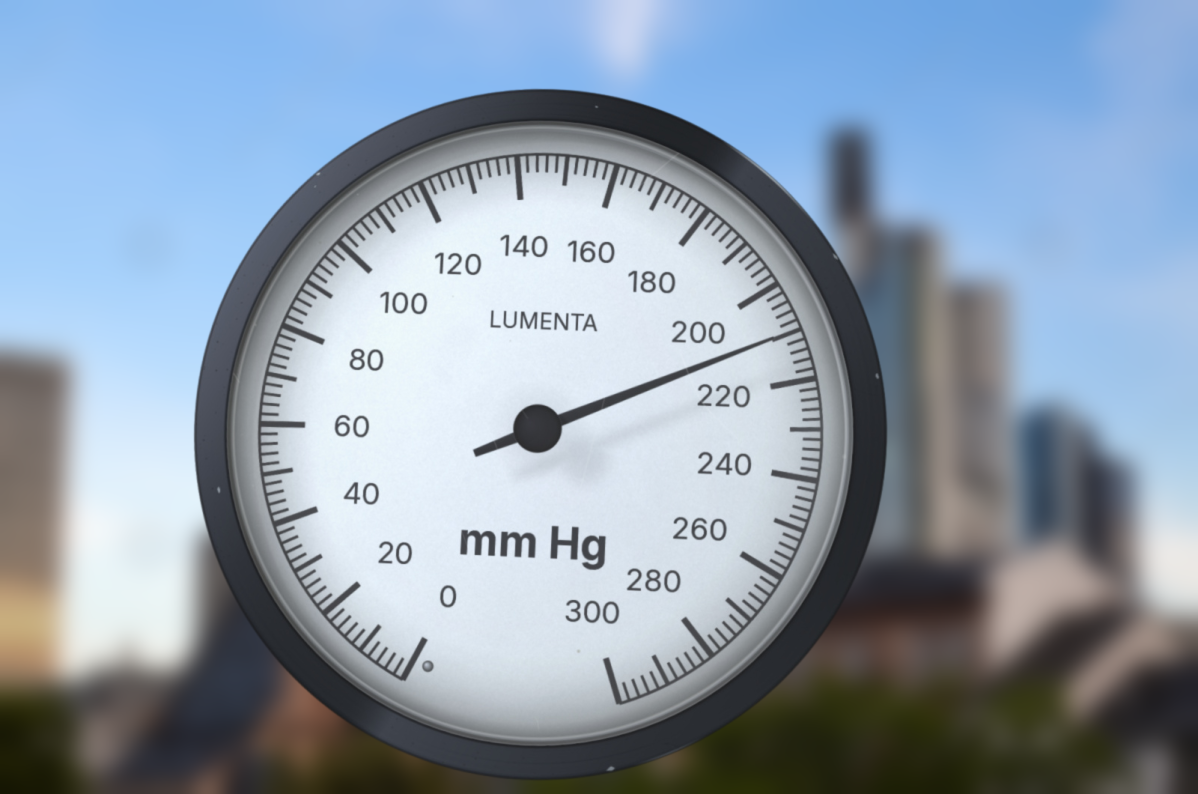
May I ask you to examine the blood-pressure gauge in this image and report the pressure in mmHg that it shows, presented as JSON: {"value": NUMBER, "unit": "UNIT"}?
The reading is {"value": 210, "unit": "mmHg"}
